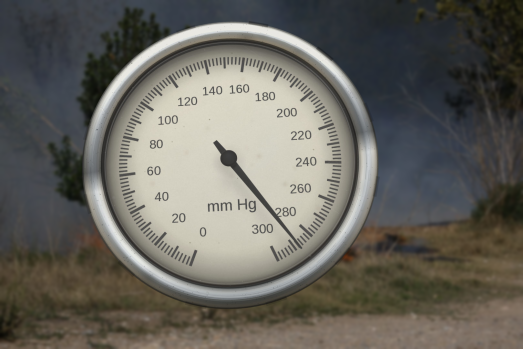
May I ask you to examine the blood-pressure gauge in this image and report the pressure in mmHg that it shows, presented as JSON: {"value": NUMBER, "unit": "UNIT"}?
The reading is {"value": 288, "unit": "mmHg"}
